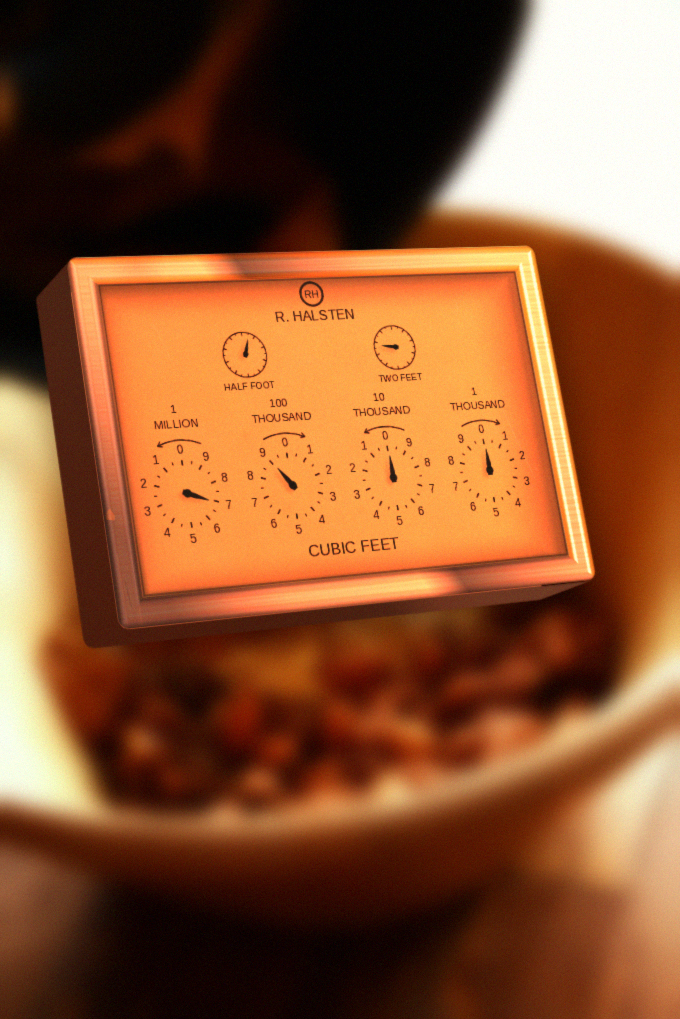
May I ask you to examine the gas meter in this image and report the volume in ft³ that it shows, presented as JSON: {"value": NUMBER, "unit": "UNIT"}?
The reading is {"value": 690000, "unit": "ft³"}
